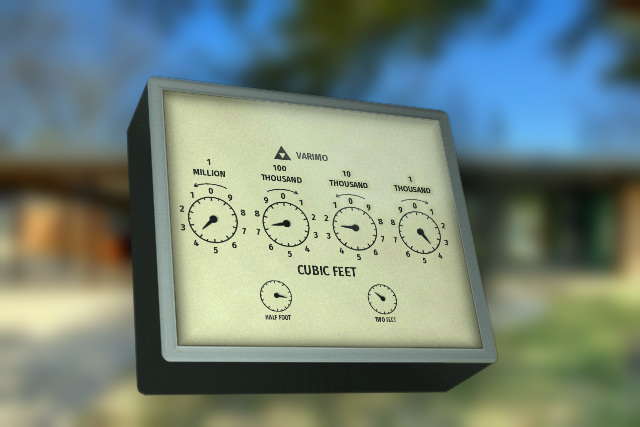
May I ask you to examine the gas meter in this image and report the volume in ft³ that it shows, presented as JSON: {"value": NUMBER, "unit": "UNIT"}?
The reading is {"value": 372400, "unit": "ft³"}
